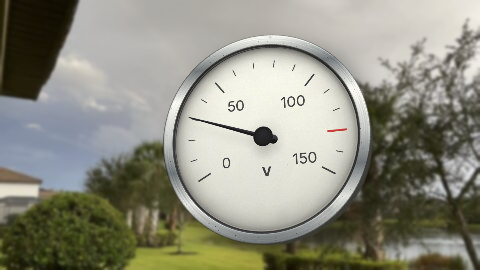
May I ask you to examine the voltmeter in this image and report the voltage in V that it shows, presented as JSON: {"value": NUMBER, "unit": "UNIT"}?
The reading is {"value": 30, "unit": "V"}
